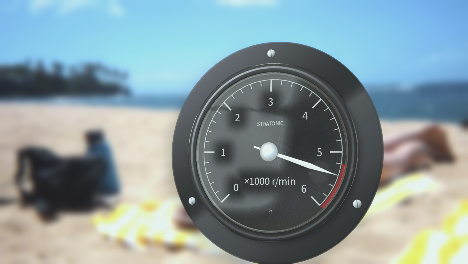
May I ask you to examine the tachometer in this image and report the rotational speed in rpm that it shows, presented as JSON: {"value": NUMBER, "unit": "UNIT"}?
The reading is {"value": 5400, "unit": "rpm"}
